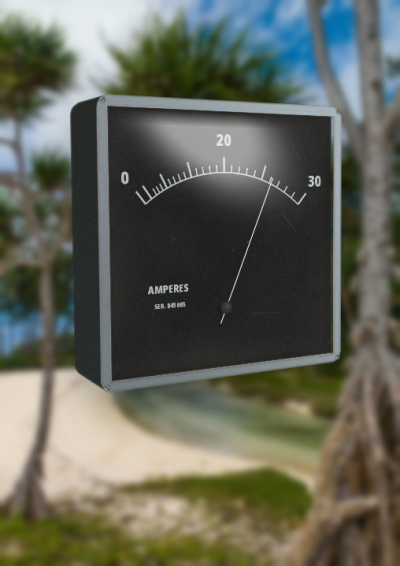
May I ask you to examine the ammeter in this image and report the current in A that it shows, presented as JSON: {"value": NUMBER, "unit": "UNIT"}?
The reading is {"value": 26, "unit": "A"}
